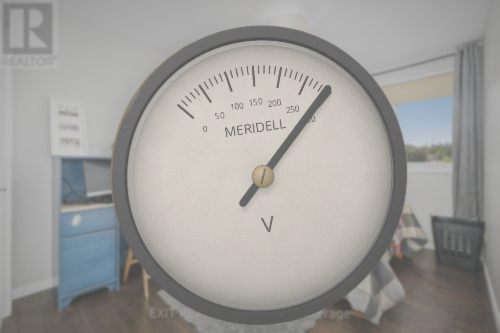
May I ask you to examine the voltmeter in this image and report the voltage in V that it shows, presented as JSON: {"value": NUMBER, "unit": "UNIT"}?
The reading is {"value": 290, "unit": "V"}
